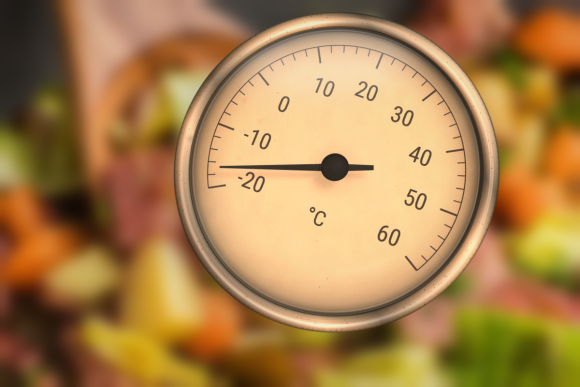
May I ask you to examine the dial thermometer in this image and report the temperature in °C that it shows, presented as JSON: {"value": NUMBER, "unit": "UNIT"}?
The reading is {"value": -17, "unit": "°C"}
